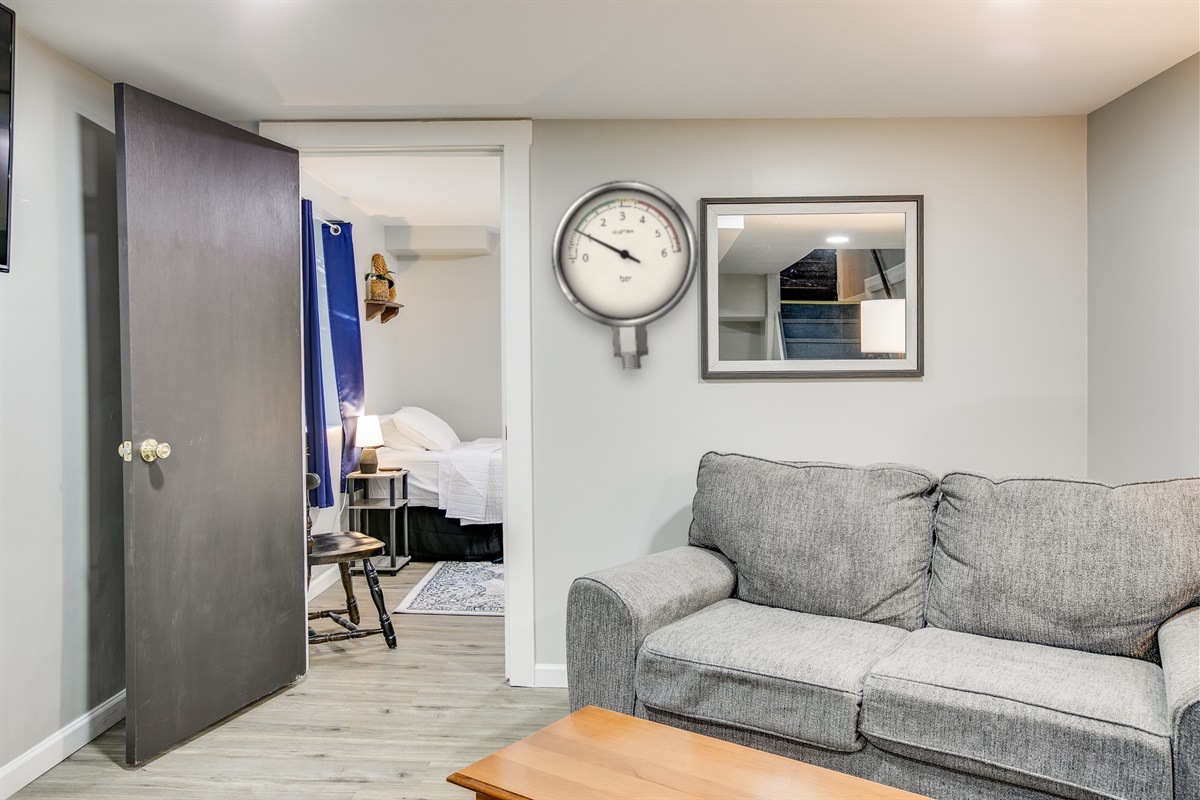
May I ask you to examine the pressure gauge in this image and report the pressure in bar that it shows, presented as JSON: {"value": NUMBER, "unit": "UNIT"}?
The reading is {"value": 1, "unit": "bar"}
